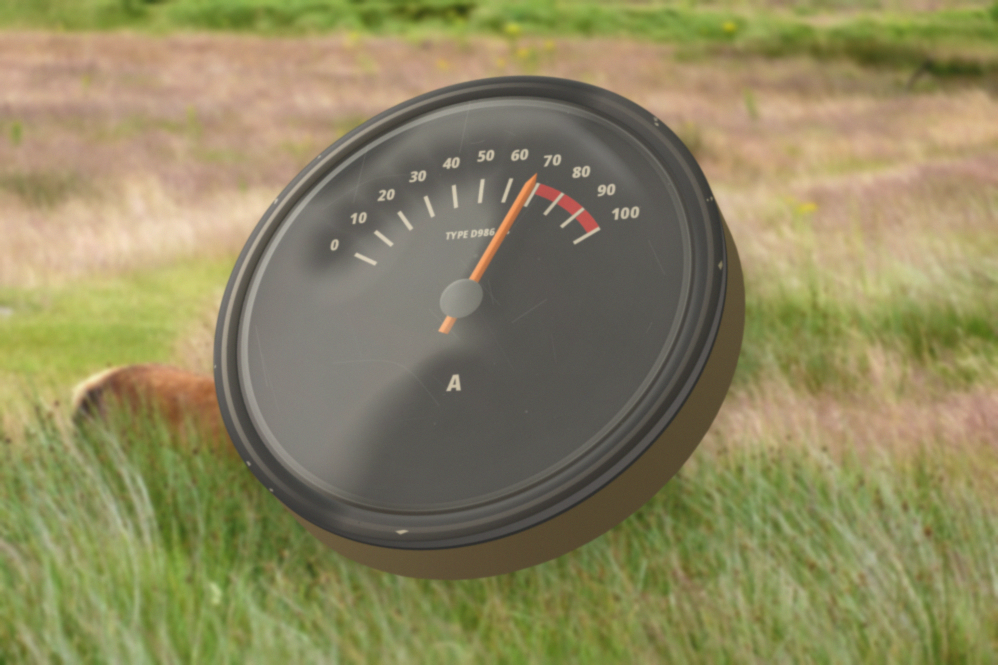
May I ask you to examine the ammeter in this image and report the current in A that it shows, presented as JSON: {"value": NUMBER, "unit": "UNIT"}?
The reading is {"value": 70, "unit": "A"}
